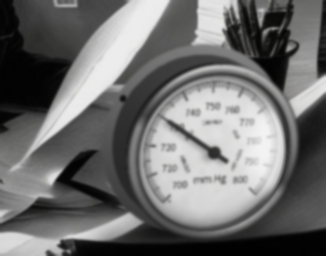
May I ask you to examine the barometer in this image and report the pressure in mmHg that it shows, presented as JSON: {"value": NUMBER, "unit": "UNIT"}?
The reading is {"value": 730, "unit": "mmHg"}
